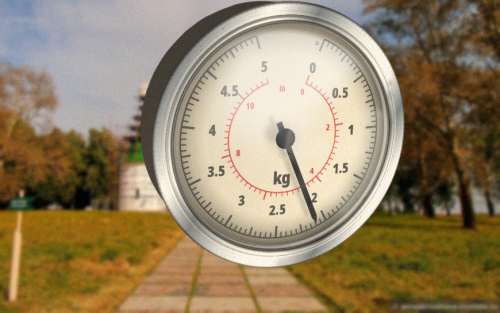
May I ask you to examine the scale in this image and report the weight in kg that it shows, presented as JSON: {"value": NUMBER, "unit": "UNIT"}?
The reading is {"value": 2.1, "unit": "kg"}
